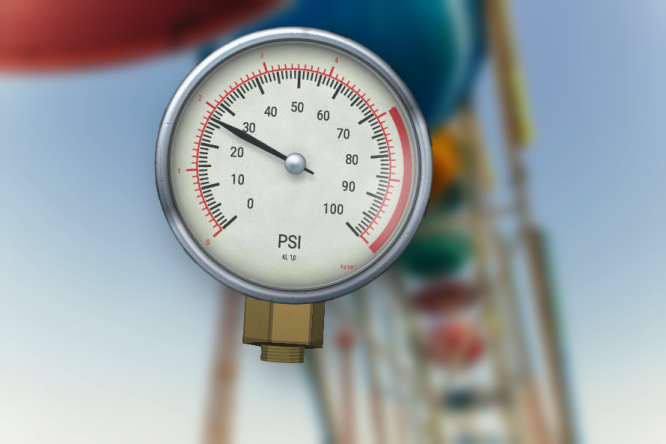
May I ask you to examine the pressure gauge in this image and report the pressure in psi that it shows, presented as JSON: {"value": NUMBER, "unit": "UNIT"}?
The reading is {"value": 26, "unit": "psi"}
